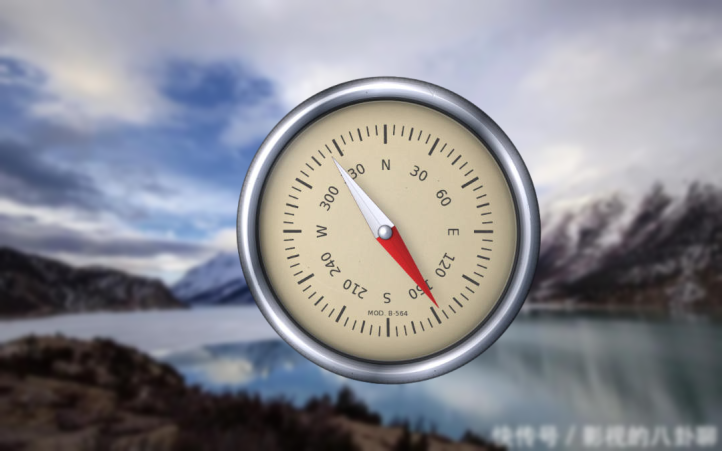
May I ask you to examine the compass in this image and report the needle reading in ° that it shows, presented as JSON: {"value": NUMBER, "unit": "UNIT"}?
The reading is {"value": 145, "unit": "°"}
